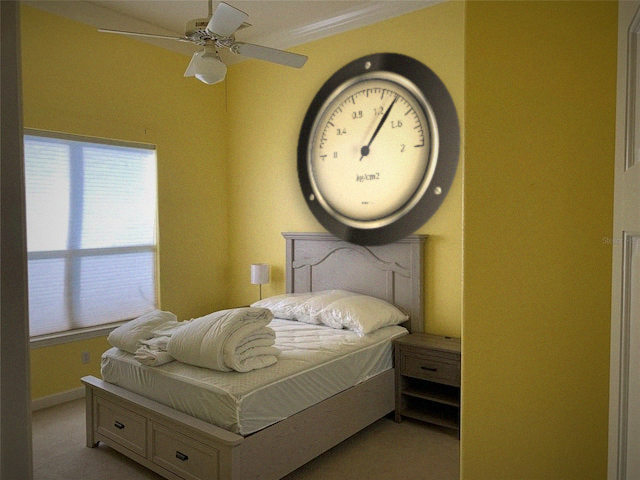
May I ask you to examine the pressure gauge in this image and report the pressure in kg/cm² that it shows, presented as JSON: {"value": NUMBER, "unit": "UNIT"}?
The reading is {"value": 1.4, "unit": "kg/cm²"}
